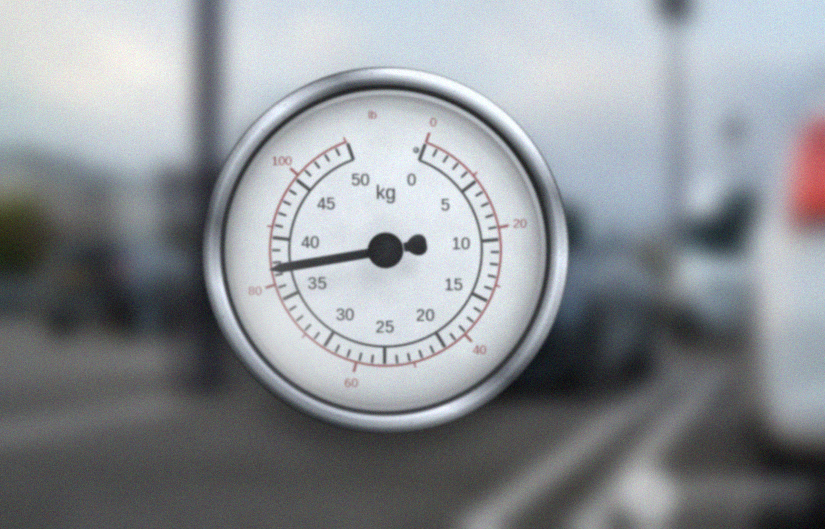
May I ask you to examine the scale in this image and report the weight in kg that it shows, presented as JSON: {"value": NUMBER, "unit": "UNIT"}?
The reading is {"value": 37.5, "unit": "kg"}
